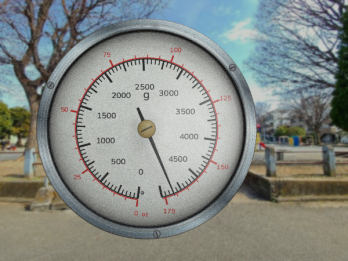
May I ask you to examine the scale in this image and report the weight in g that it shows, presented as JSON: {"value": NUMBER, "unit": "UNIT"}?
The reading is {"value": 4850, "unit": "g"}
